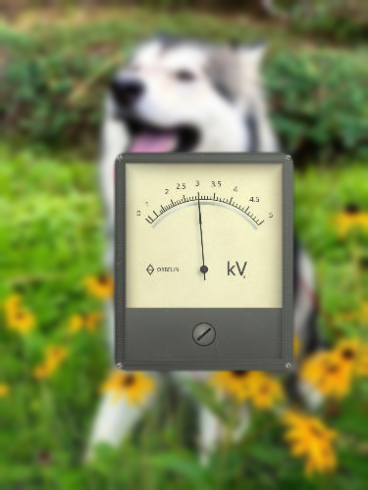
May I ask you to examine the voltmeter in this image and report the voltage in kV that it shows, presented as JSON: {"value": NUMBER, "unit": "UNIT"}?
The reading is {"value": 3, "unit": "kV"}
